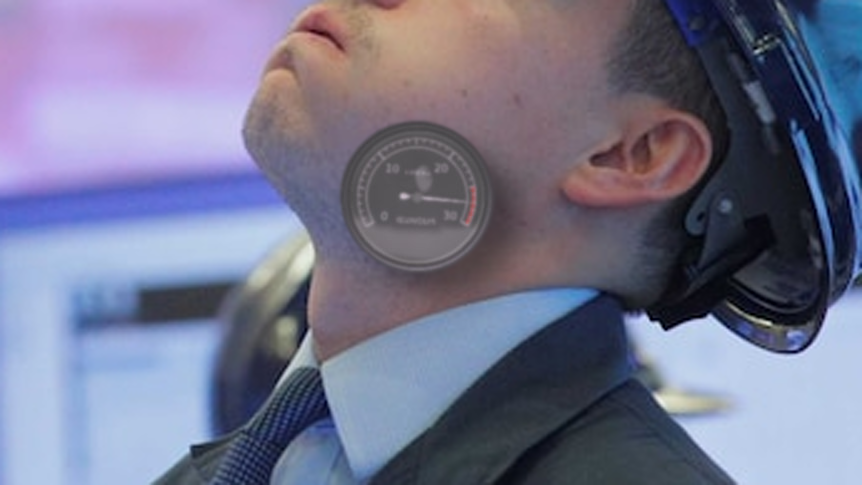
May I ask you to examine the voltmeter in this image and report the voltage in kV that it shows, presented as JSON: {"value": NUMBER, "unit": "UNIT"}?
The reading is {"value": 27, "unit": "kV"}
